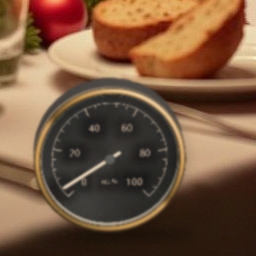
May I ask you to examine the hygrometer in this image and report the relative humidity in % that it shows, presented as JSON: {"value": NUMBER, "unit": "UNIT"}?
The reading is {"value": 4, "unit": "%"}
